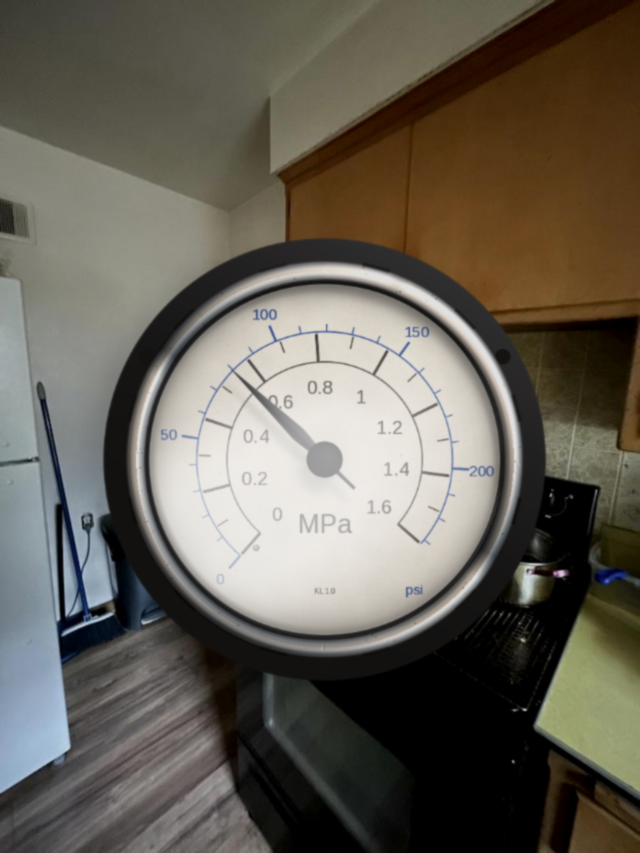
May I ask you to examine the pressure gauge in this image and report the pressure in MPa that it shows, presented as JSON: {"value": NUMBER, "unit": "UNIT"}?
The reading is {"value": 0.55, "unit": "MPa"}
